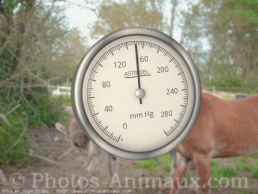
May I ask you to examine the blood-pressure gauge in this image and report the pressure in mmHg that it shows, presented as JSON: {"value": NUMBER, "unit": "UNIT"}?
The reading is {"value": 150, "unit": "mmHg"}
